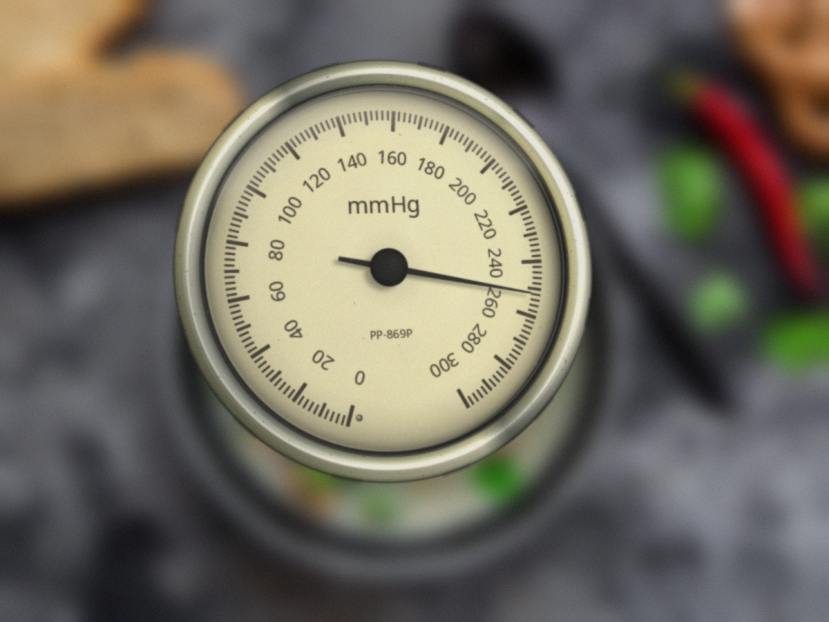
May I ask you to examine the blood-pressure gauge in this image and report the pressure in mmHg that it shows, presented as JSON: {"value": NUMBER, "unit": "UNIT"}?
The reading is {"value": 252, "unit": "mmHg"}
